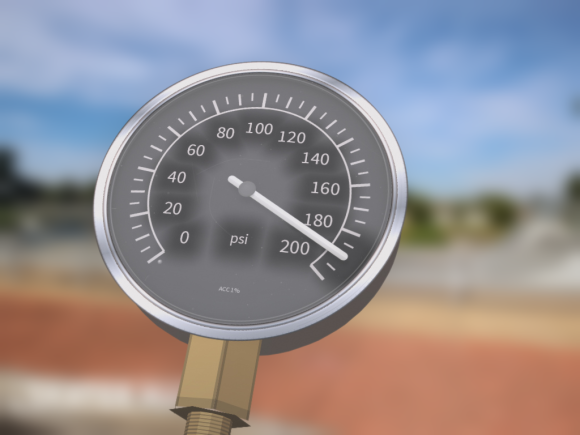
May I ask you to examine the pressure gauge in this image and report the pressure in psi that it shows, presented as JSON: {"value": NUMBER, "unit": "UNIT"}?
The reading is {"value": 190, "unit": "psi"}
